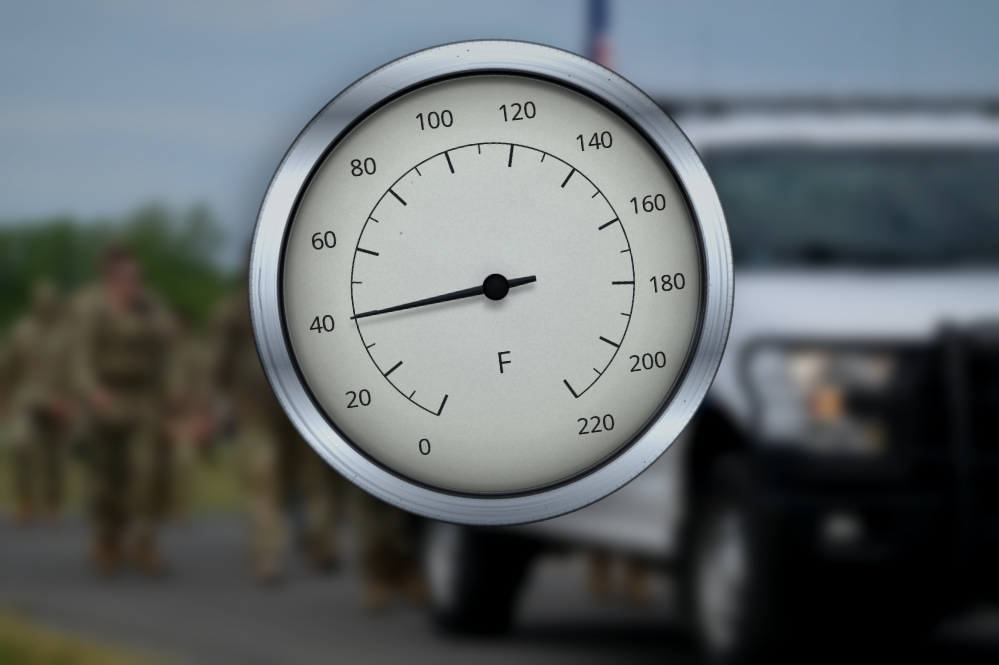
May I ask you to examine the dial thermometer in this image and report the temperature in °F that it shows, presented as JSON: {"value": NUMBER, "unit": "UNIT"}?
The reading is {"value": 40, "unit": "°F"}
